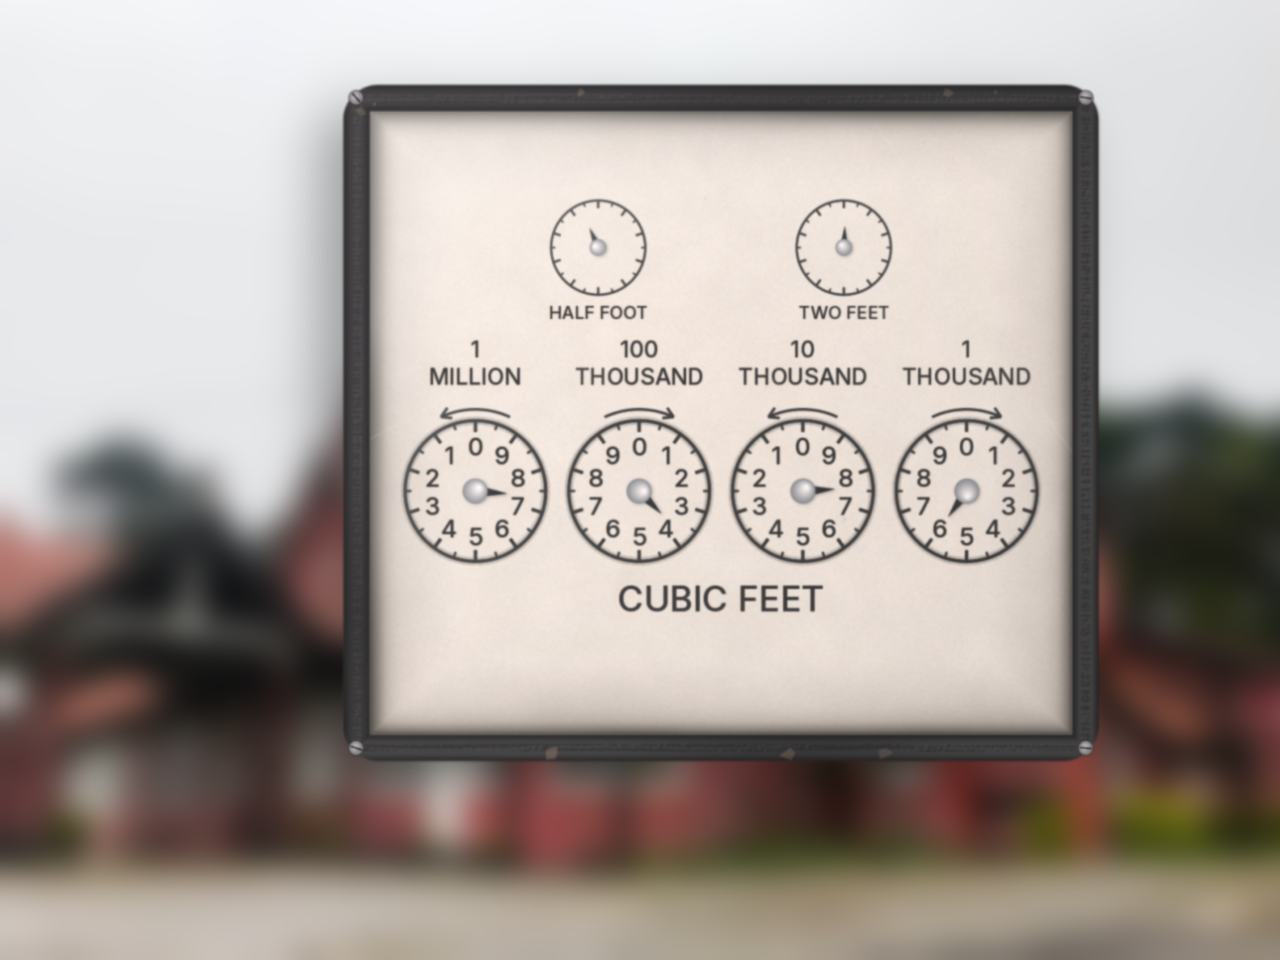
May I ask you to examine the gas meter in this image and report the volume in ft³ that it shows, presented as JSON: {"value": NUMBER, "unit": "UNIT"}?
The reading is {"value": 737600, "unit": "ft³"}
